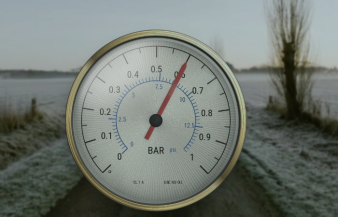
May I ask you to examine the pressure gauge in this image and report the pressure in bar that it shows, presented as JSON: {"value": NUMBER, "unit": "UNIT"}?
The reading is {"value": 0.6, "unit": "bar"}
